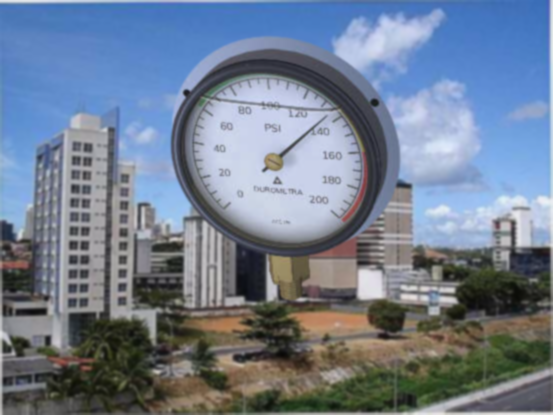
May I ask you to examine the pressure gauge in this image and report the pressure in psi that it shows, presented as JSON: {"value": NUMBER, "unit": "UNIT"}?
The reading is {"value": 135, "unit": "psi"}
